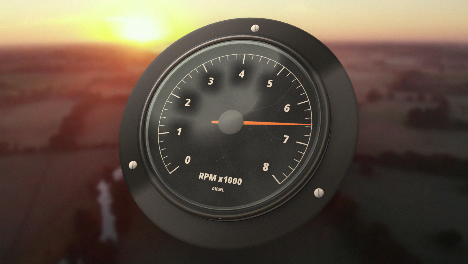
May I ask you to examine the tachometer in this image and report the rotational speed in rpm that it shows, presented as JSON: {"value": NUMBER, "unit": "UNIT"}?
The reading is {"value": 6600, "unit": "rpm"}
